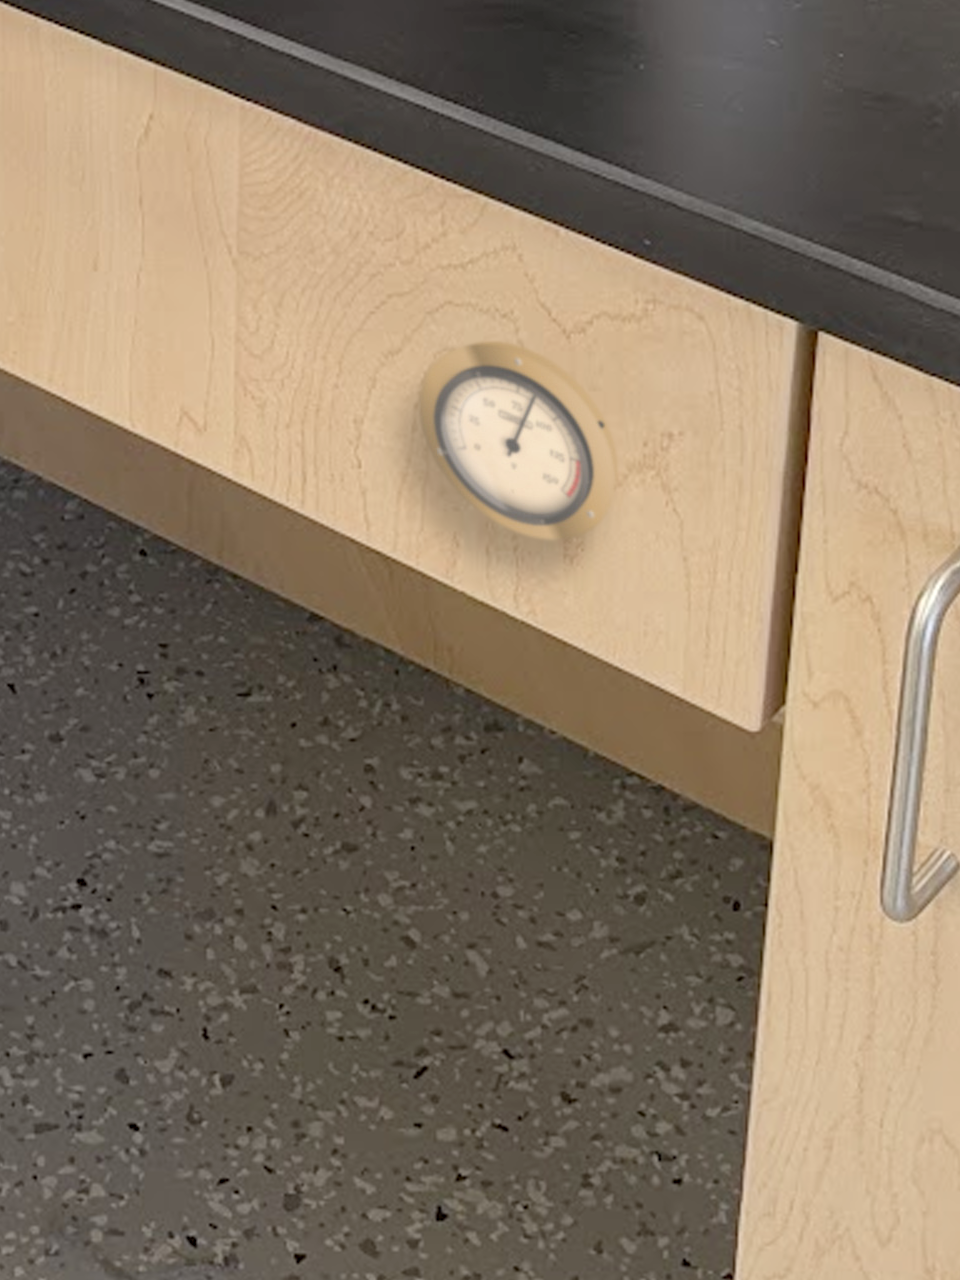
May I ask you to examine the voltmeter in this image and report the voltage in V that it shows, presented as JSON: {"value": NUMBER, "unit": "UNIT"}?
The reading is {"value": 85, "unit": "V"}
